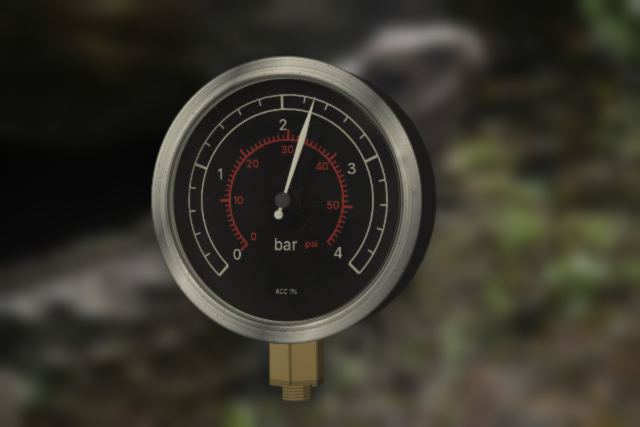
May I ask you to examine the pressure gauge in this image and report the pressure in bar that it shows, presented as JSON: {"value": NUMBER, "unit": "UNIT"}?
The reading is {"value": 2.3, "unit": "bar"}
